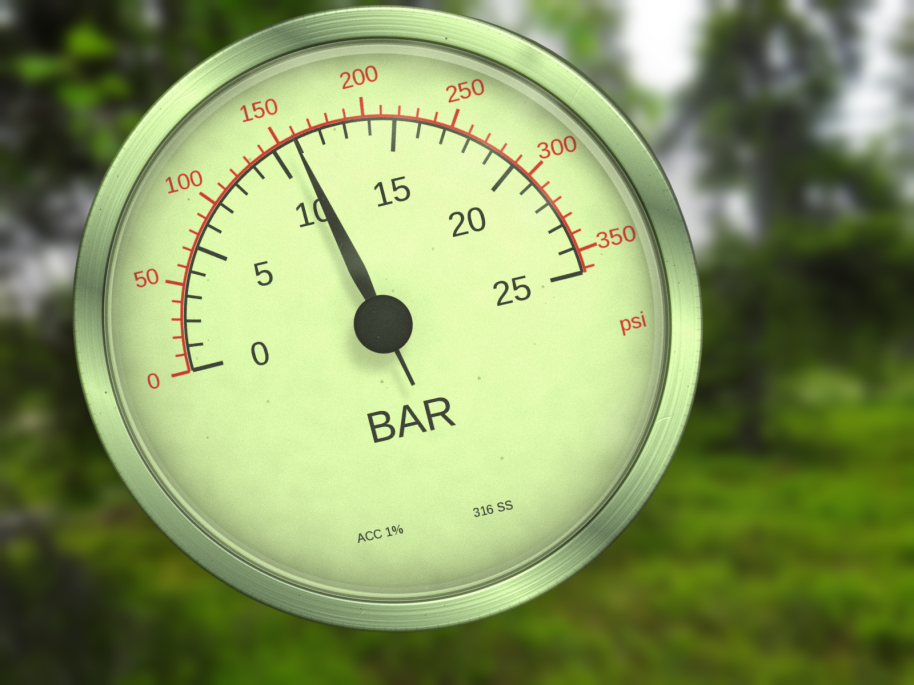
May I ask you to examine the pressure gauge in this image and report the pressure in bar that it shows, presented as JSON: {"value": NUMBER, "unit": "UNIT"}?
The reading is {"value": 11, "unit": "bar"}
